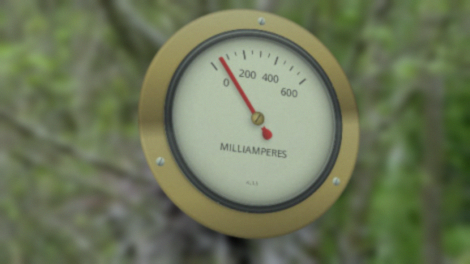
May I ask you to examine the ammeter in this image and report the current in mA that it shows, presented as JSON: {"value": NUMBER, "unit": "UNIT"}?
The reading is {"value": 50, "unit": "mA"}
